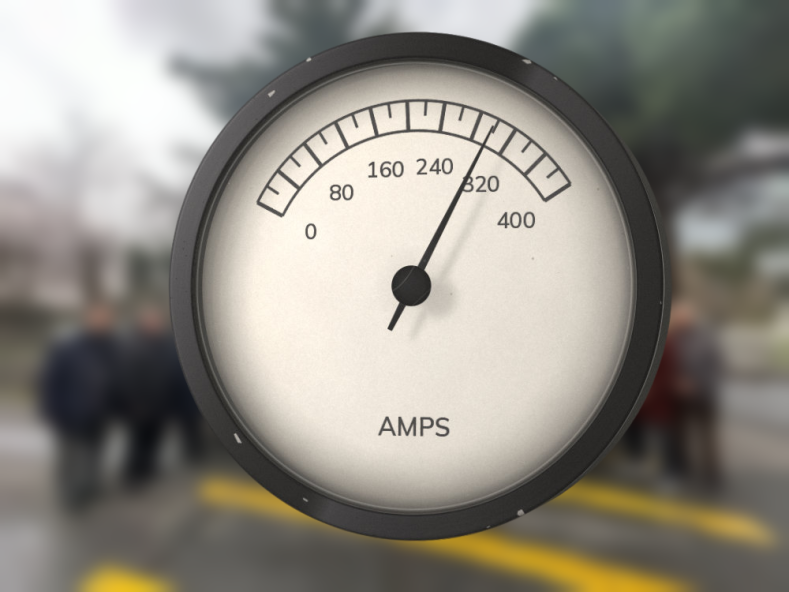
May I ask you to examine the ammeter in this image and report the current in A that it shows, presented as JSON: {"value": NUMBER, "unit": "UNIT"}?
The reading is {"value": 300, "unit": "A"}
